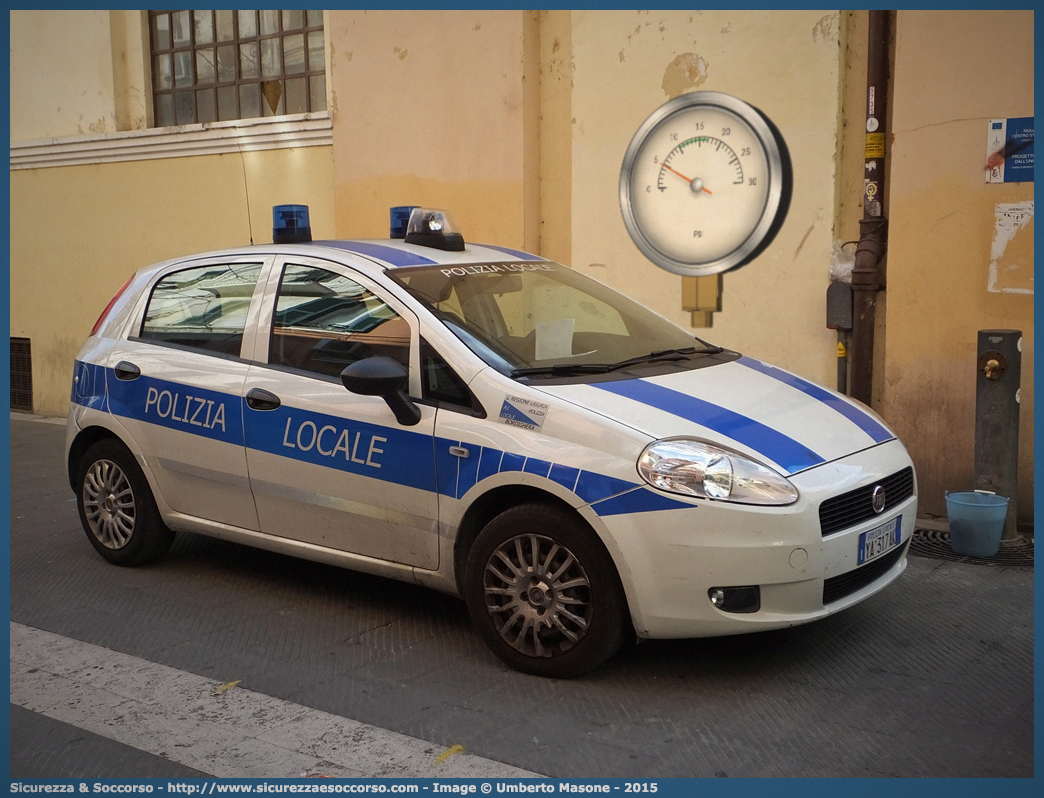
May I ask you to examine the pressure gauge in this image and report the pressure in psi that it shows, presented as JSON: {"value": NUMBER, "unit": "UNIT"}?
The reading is {"value": 5, "unit": "psi"}
